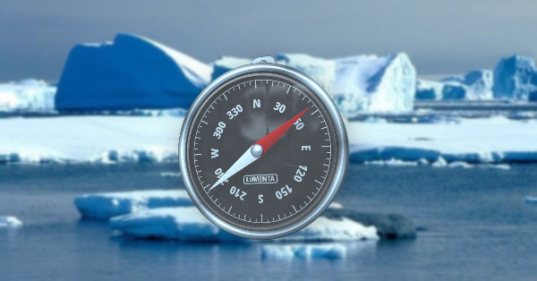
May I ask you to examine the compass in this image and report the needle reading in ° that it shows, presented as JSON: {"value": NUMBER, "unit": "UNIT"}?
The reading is {"value": 55, "unit": "°"}
